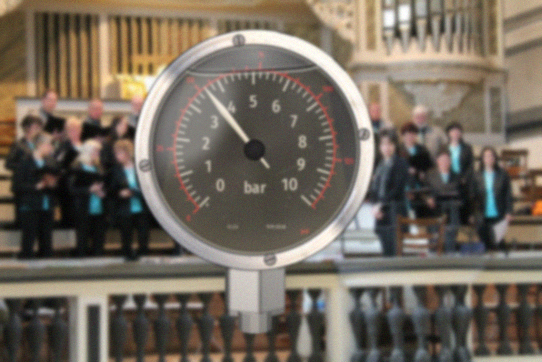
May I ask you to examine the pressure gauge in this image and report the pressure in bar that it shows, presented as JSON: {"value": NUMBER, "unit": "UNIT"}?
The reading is {"value": 3.6, "unit": "bar"}
